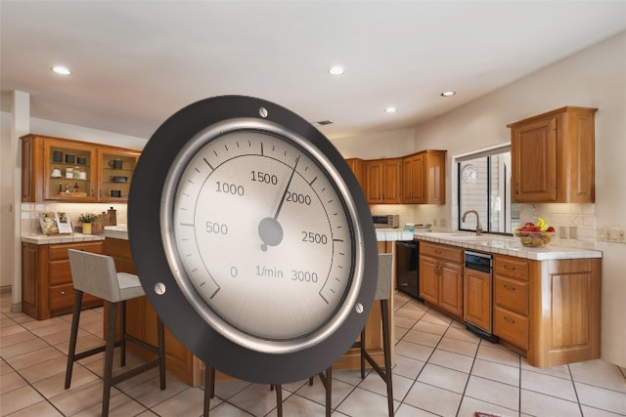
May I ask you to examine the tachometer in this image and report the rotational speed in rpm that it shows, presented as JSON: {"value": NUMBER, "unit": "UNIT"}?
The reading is {"value": 1800, "unit": "rpm"}
